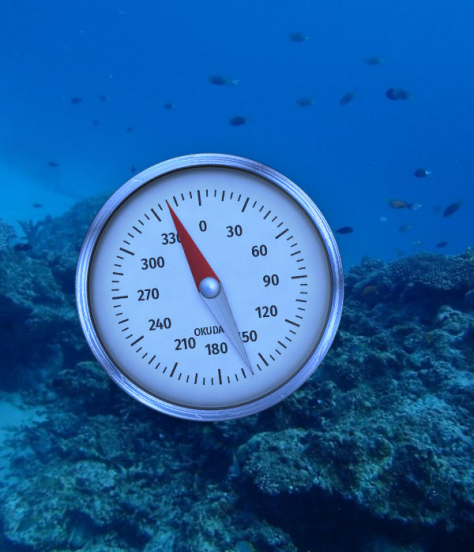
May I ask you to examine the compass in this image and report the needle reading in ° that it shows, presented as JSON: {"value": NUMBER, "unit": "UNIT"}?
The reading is {"value": 340, "unit": "°"}
